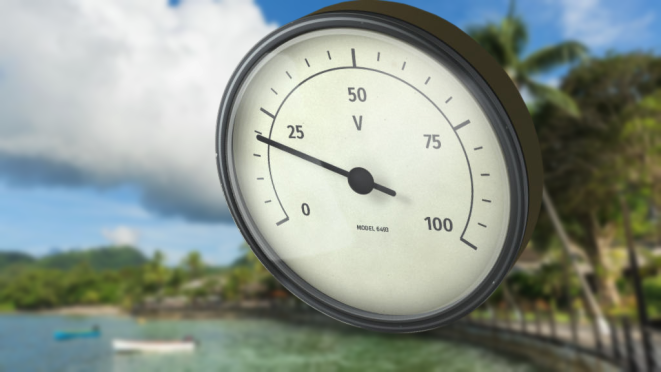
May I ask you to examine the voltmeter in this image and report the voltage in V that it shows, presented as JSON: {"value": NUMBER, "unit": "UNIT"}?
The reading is {"value": 20, "unit": "V"}
